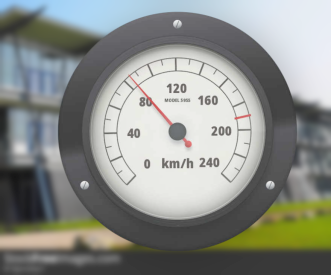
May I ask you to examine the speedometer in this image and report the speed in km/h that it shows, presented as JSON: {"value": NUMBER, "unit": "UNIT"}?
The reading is {"value": 85, "unit": "km/h"}
